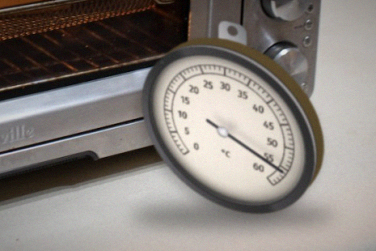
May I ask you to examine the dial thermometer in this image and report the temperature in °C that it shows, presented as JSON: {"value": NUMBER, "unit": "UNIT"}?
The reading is {"value": 55, "unit": "°C"}
